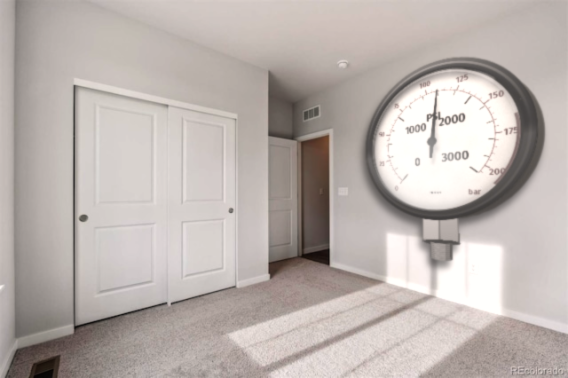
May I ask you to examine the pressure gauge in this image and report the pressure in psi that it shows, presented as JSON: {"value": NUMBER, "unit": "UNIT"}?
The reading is {"value": 1600, "unit": "psi"}
